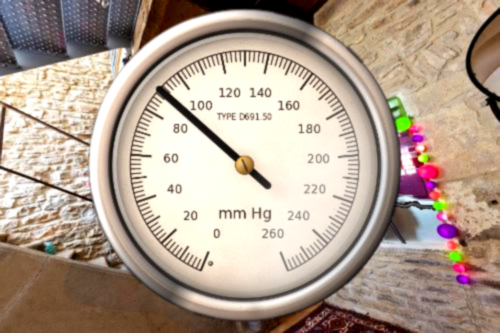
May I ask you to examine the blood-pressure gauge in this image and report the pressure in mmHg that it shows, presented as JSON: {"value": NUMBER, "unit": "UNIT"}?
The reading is {"value": 90, "unit": "mmHg"}
